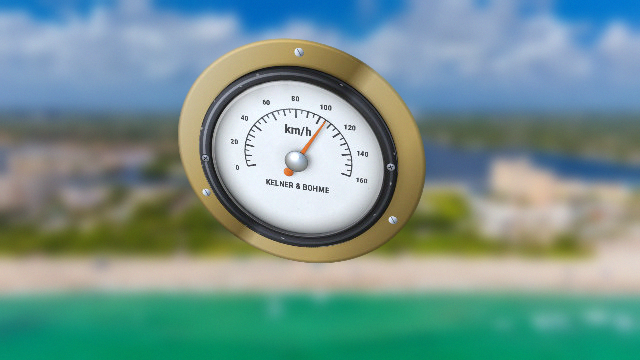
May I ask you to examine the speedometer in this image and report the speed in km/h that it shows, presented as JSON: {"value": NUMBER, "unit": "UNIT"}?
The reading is {"value": 105, "unit": "km/h"}
